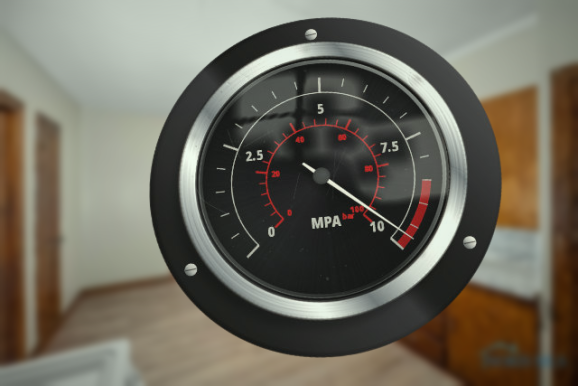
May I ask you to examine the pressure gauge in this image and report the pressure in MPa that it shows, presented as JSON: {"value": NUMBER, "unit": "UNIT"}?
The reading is {"value": 9.75, "unit": "MPa"}
